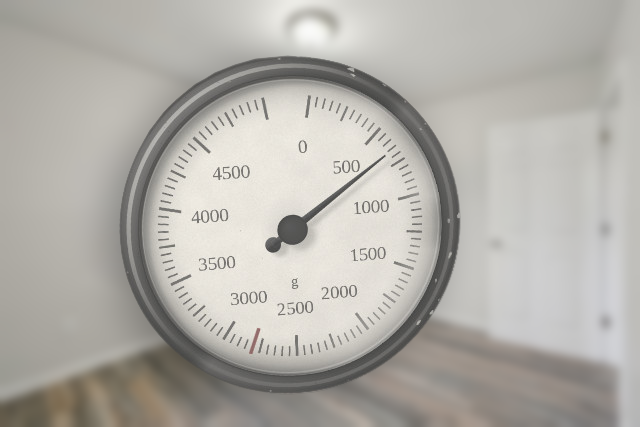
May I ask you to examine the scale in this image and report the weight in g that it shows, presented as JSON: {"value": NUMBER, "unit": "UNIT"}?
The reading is {"value": 650, "unit": "g"}
